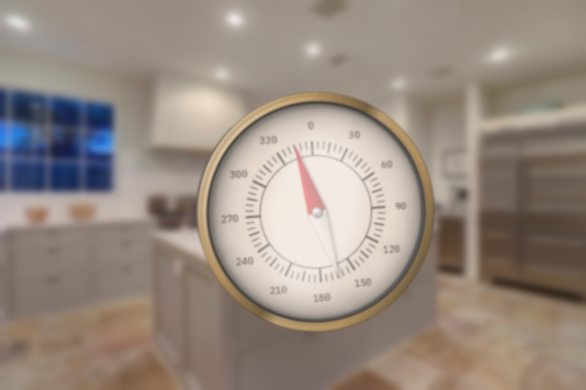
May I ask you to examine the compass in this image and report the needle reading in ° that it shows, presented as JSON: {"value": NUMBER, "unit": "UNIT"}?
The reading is {"value": 345, "unit": "°"}
